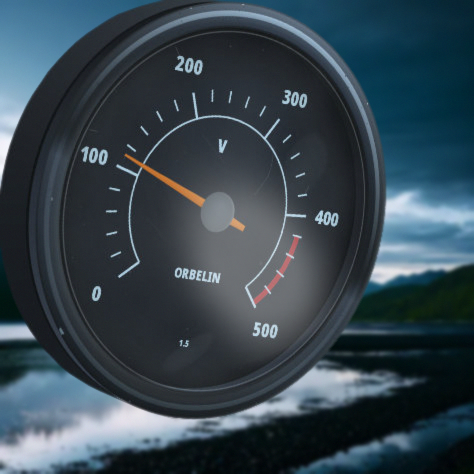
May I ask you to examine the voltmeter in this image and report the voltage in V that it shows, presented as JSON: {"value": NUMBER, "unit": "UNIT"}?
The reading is {"value": 110, "unit": "V"}
